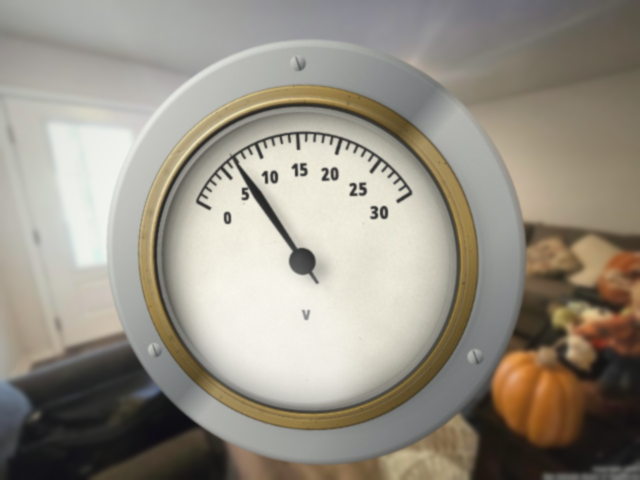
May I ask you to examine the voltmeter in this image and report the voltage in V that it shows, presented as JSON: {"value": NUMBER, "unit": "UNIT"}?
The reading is {"value": 7, "unit": "V"}
